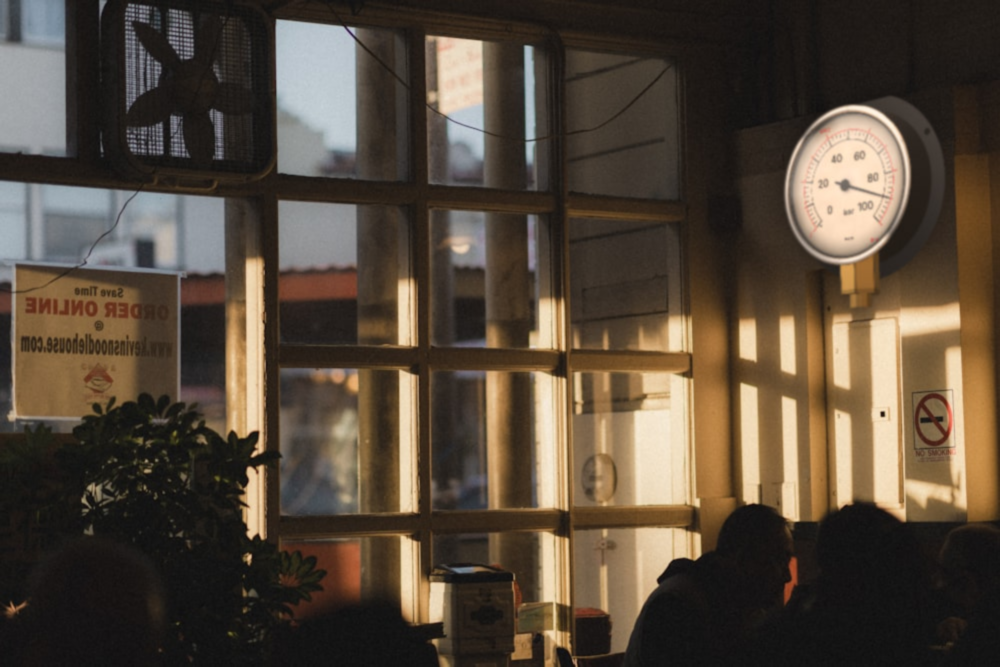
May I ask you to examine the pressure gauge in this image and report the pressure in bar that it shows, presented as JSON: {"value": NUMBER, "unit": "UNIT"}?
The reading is {"value": 90, "unit": "bar"}
